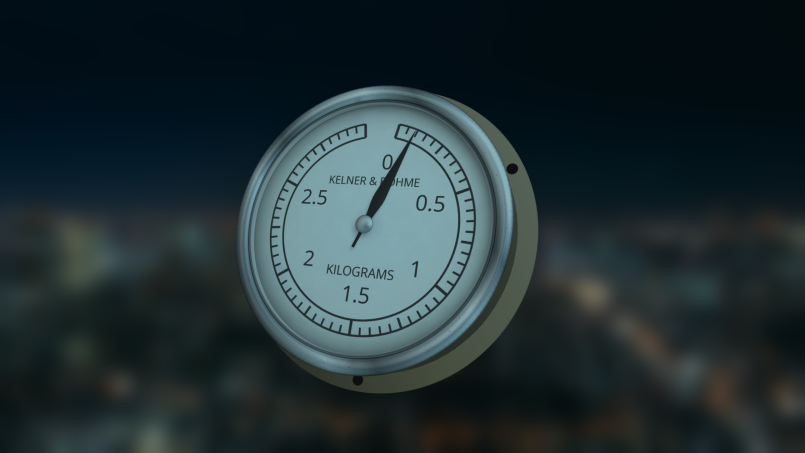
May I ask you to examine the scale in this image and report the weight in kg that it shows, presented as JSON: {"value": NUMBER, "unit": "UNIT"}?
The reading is {"value": 0.1, "unit": "kg"}
